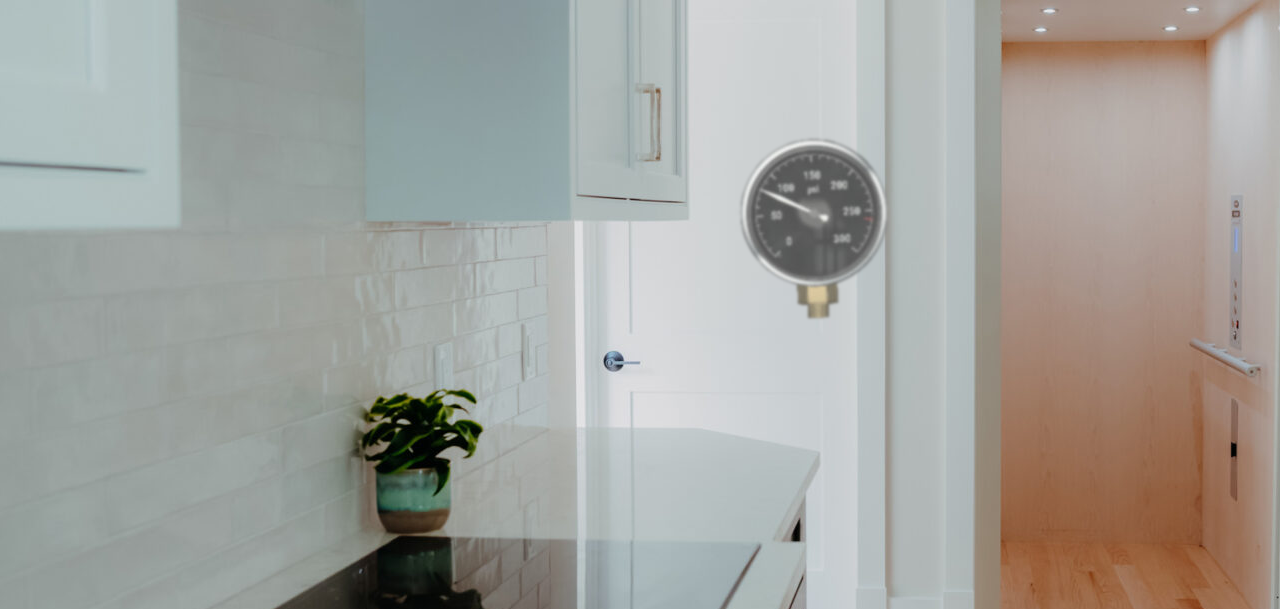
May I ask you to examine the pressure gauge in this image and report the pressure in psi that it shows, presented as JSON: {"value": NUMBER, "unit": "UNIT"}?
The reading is {"value": 80, "unit": "psi"}
